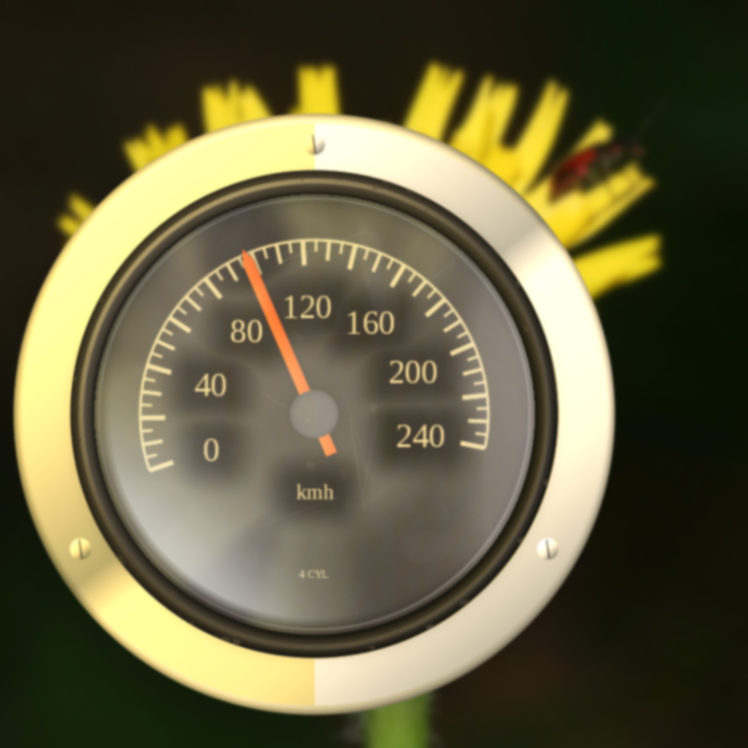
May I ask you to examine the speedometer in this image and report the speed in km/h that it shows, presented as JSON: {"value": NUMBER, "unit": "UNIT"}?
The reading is {"value": 97.5, "unit": "km/h"}
